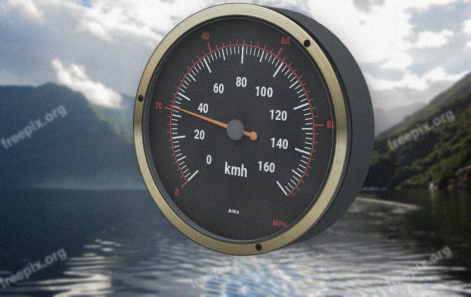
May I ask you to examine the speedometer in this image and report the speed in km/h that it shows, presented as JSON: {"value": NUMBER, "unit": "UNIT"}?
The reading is {"value": 34, "unit": "km/h"}
